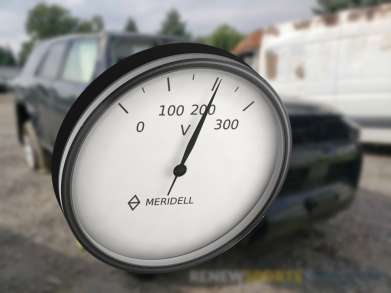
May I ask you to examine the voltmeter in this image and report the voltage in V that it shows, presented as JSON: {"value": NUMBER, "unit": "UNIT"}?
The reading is {"value": 200, "unit": "V"}
